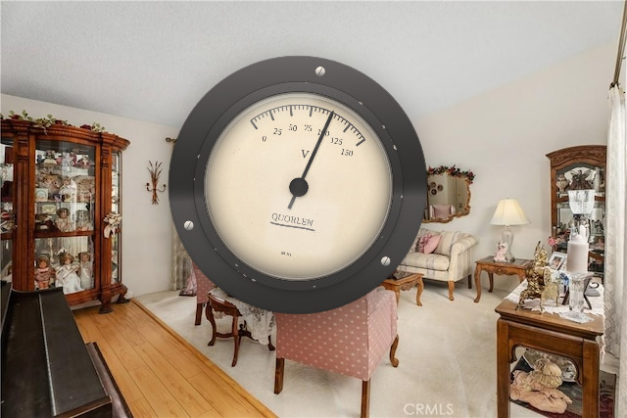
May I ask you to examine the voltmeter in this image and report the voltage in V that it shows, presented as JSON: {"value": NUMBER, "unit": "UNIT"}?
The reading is {"value": 100, "unit": "V"}
